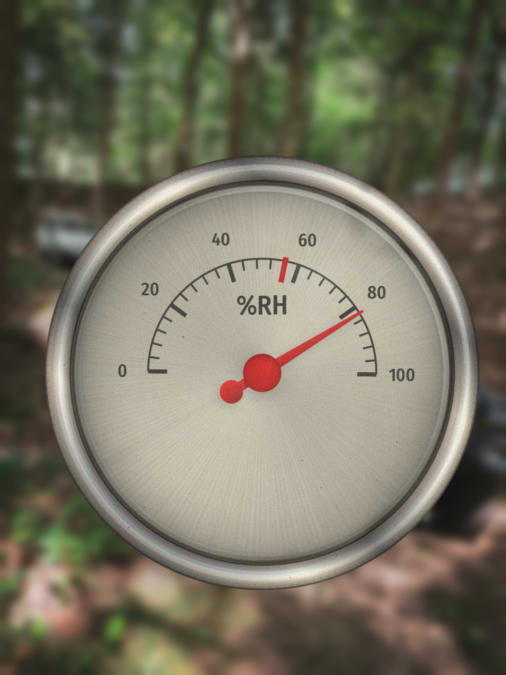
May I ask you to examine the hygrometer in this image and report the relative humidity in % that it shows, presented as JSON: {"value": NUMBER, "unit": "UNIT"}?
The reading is {"value": 82, "unit": "%"}
